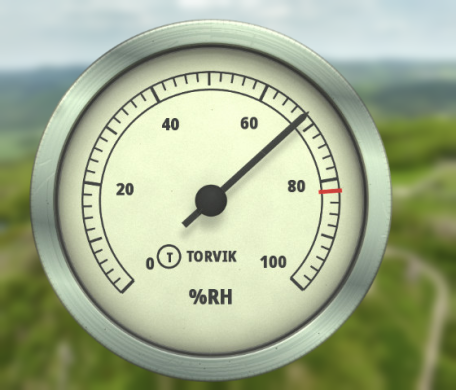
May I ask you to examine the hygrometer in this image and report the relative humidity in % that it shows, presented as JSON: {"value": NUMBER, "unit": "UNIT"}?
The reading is {"value": 68, "unit": "%"}
